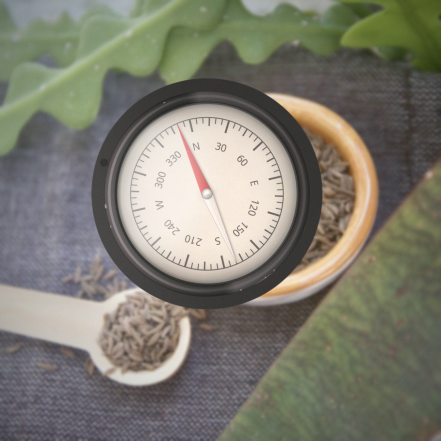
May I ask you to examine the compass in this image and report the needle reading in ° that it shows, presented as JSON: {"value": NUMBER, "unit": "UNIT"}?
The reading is {"value": 350, "unit": "°"}
